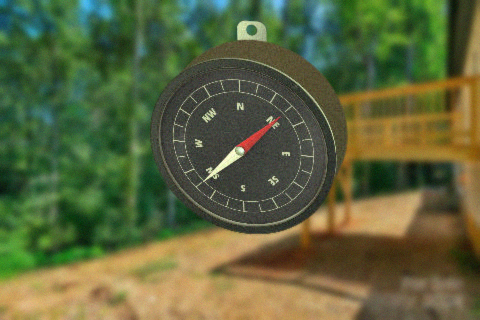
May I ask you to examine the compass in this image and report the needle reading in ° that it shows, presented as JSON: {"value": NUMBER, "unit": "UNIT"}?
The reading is {"value": 45, "unit": "°"}
